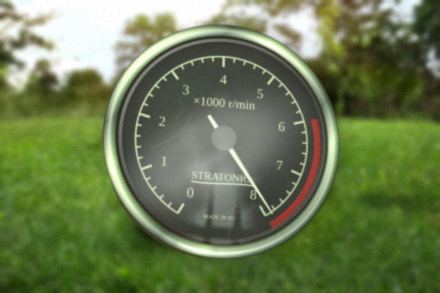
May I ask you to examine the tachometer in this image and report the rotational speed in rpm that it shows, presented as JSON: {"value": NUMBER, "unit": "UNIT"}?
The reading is {"value": 7900, "unit": "rpm"}
